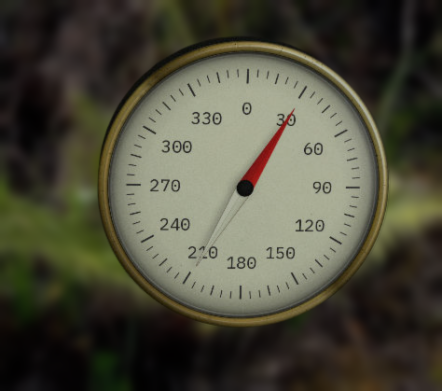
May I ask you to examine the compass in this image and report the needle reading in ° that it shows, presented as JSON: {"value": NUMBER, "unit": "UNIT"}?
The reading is {"value": 30, "unit": "°"}
